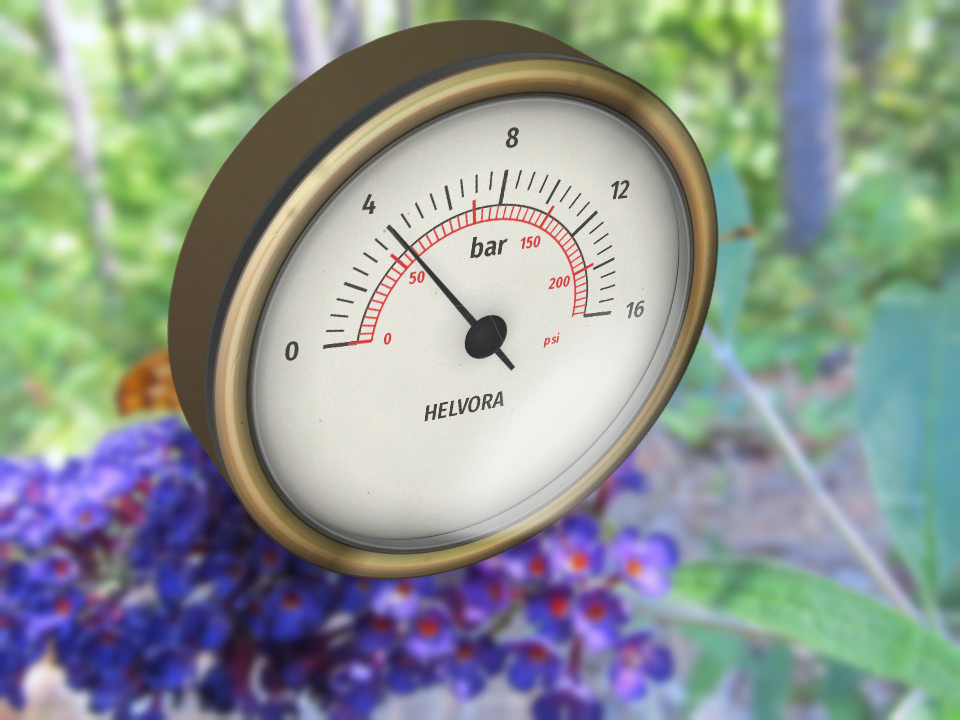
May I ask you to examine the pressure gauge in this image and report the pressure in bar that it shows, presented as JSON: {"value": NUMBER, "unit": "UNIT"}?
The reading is {"value": 4, "unit": "bar"}
